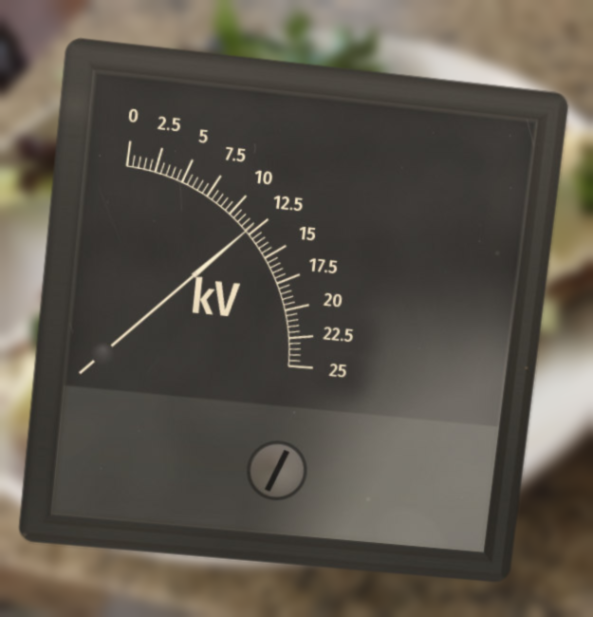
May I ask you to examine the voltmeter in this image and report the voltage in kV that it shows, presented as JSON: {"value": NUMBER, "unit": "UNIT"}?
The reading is {"value": 12, "unit": "kV"}
